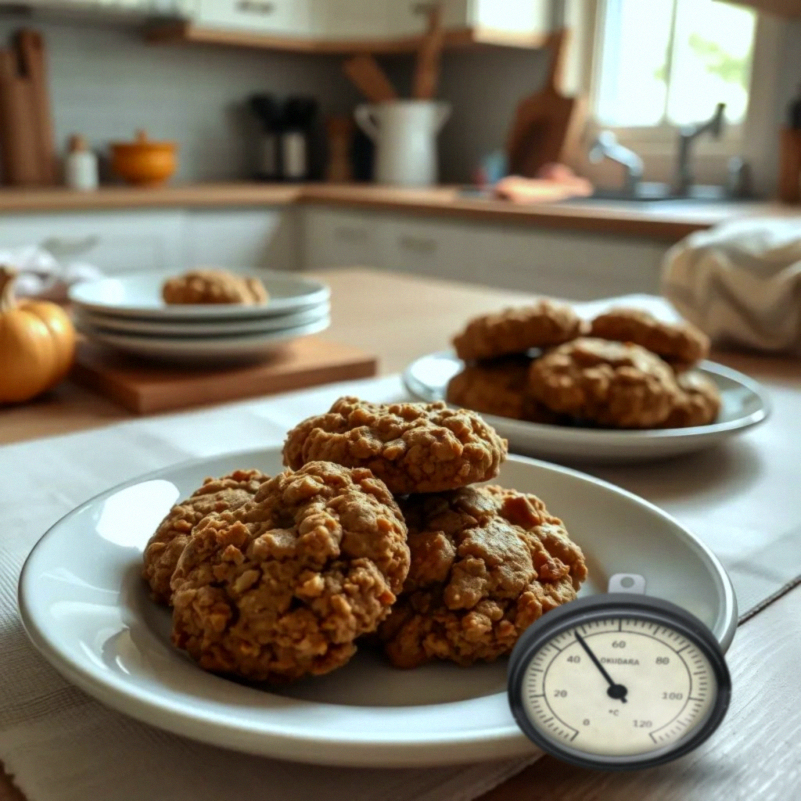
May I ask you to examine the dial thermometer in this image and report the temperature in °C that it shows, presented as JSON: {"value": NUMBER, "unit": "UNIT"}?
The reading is {"value": 48, "unit": "°C"}
